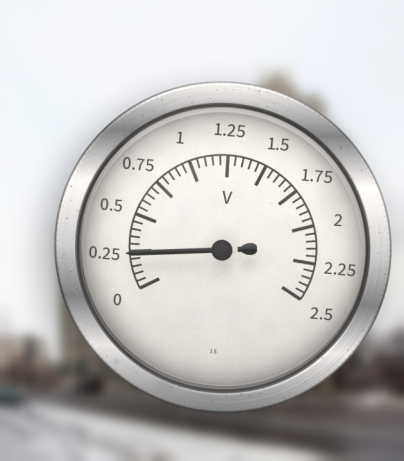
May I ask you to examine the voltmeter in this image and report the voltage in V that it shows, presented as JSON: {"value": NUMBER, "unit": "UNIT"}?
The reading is {"value": 0.25, "unit": "V"}
